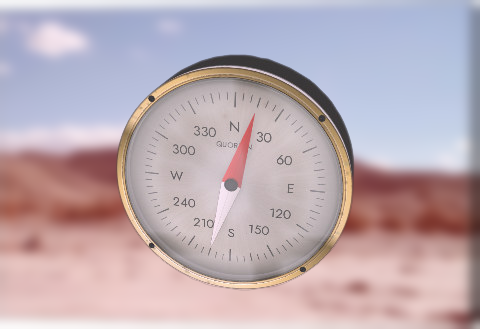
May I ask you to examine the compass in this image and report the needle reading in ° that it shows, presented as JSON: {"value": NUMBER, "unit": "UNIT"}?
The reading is {"value": 15, "unit": "°"}
